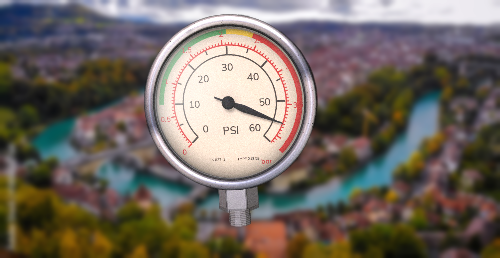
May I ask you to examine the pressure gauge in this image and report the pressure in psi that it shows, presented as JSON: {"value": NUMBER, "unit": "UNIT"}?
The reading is {"value": 55, "unit": "psi"}
